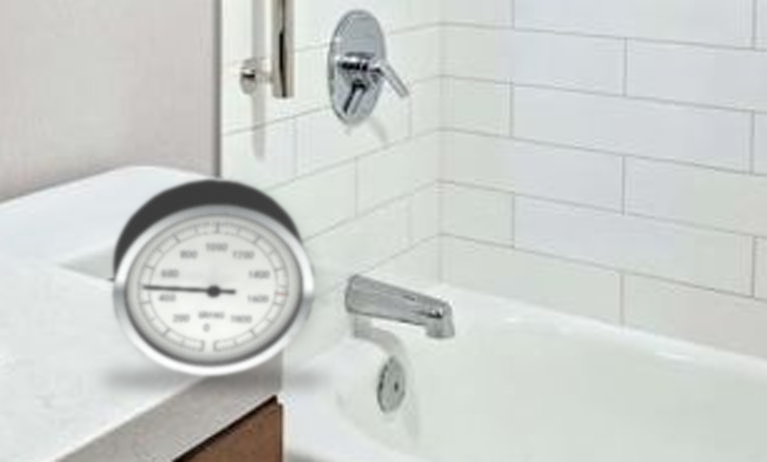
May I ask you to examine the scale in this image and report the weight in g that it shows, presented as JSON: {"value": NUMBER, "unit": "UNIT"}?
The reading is {"value": 500, "unit": "g"}
